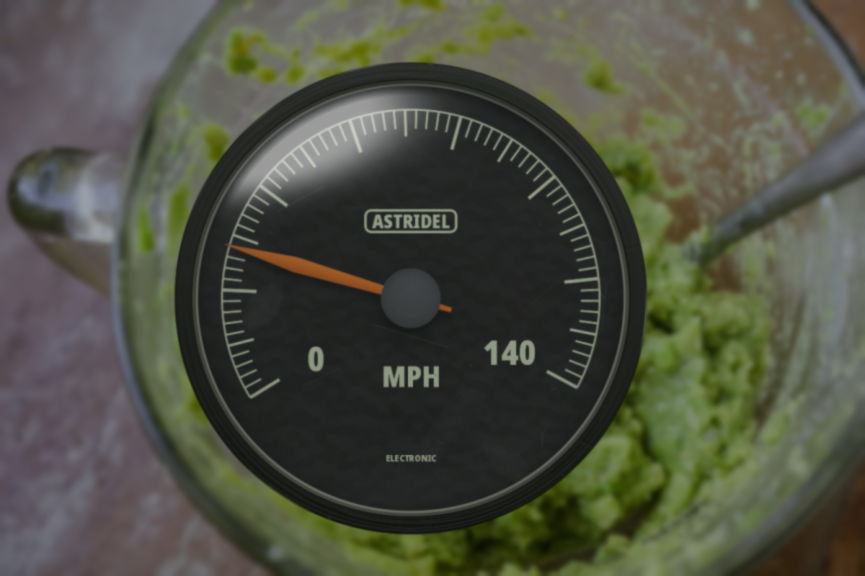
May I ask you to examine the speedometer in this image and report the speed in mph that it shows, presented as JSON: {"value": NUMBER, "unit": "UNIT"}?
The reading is {"value": 28, "unit": "mph"}
